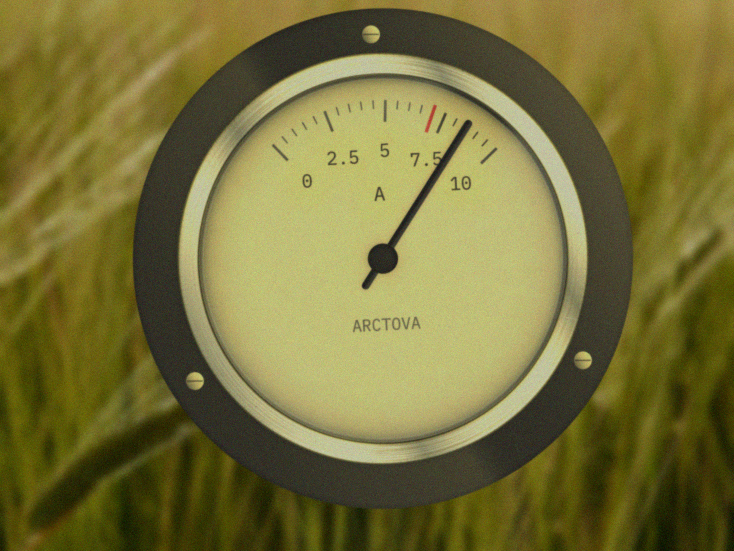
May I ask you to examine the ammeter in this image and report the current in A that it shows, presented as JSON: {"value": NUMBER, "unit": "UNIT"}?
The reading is {"value": 8.5, "unit": "A"}
